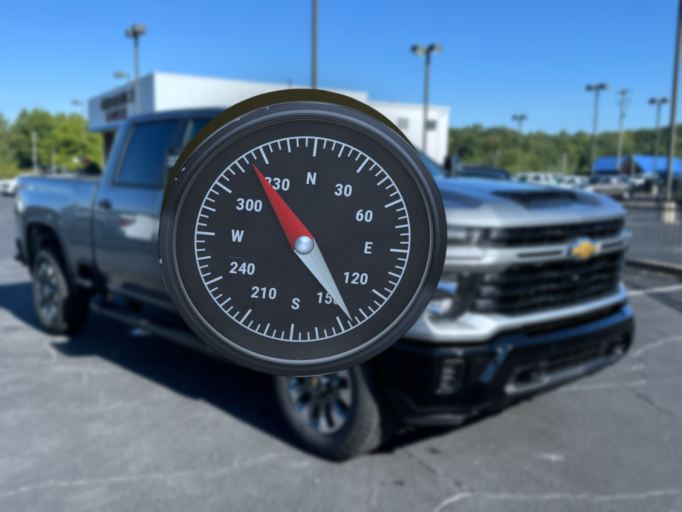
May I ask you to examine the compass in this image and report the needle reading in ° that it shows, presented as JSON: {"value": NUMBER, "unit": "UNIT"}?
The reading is {"value": 322.5, "unit": "°"}
